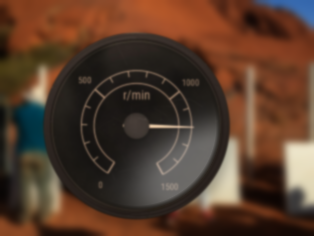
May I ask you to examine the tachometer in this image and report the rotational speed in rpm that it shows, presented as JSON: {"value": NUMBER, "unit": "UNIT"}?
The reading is {"value": 1200, "unit": "rpm"}
